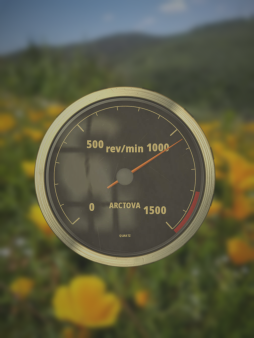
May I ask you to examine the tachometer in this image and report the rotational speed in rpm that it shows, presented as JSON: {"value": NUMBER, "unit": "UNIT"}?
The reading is {"value": 1050, "unit": "rpm"}
